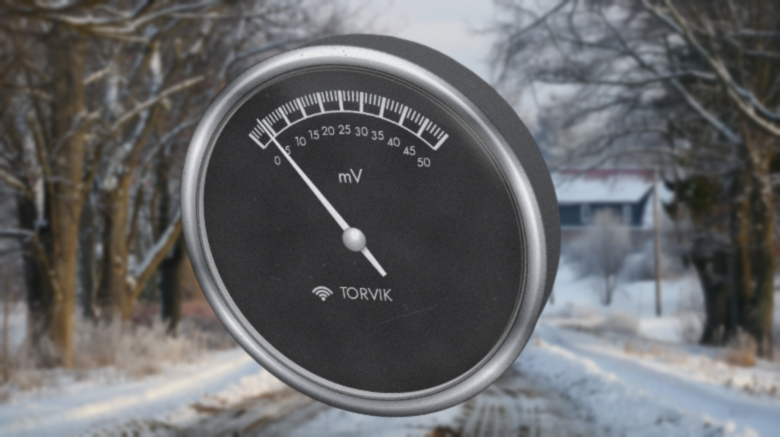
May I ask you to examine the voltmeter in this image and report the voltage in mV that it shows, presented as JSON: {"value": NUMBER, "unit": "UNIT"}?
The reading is {"value": 5, "unit": "mV"}
